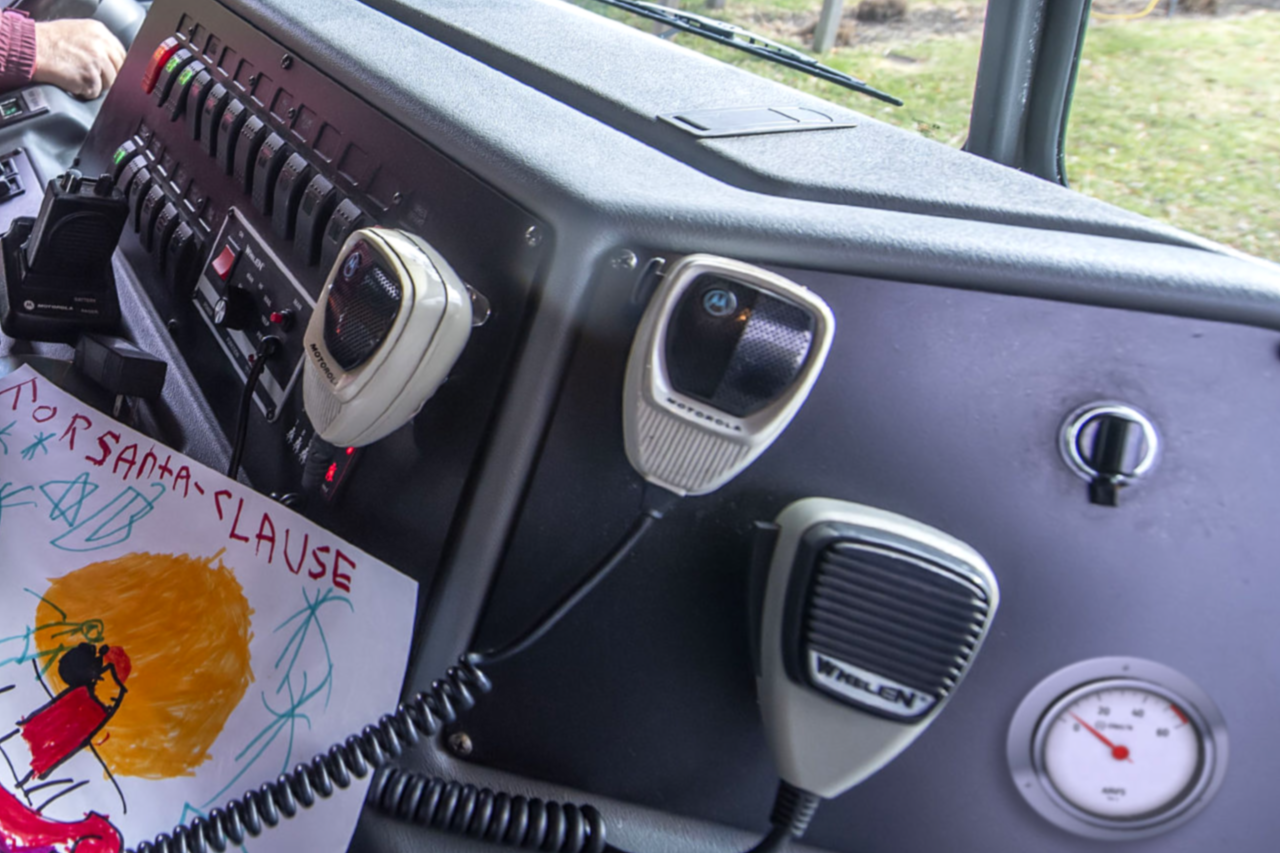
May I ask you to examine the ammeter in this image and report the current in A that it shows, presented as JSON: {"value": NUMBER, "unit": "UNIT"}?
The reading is {"value": 5, "unit": "A"}
